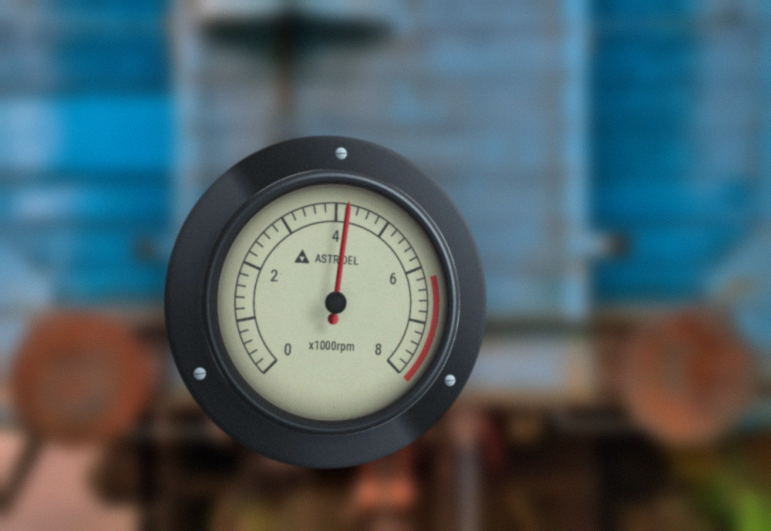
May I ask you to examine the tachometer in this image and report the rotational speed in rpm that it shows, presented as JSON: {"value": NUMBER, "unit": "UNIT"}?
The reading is {"value": 4200, "unit": "rpm"}
